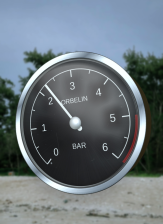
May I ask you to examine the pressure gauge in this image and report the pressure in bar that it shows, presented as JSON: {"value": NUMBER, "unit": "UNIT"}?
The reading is {"value": 2.25, "unit": "bar"}
